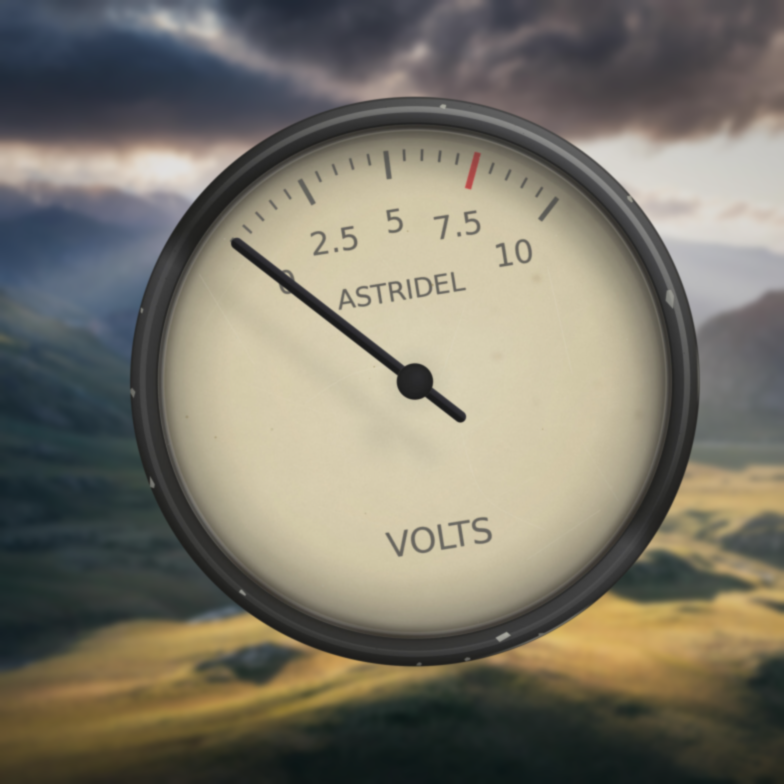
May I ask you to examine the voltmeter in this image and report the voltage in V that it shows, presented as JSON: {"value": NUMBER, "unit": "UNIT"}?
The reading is {"value": 0, "unit": "V"}
